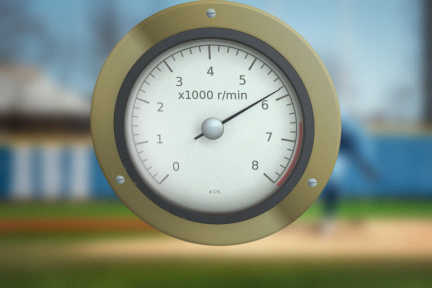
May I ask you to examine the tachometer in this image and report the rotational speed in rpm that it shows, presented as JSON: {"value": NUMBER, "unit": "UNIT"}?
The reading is {"value": 5800, "unit": "rpm"}
